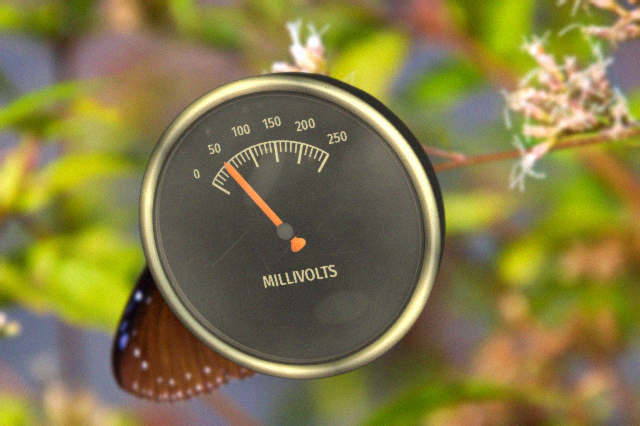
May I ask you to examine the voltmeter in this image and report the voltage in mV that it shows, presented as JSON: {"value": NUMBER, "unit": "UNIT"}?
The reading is {"value": 50, "unit": "mV"}
